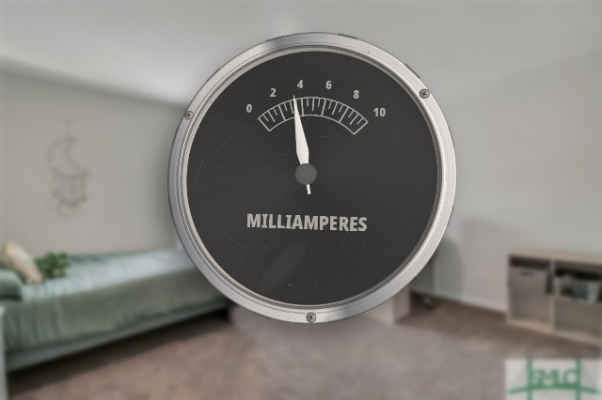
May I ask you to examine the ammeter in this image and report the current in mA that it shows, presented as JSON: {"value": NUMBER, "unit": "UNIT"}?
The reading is {"value": 3.5, "unit": "mA"}
